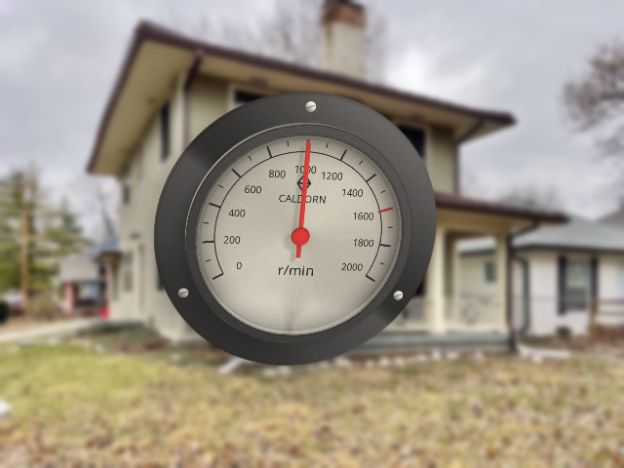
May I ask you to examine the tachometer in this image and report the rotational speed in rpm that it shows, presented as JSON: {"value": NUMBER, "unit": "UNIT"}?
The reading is {"value": 1000, "unit": "rpm"}
